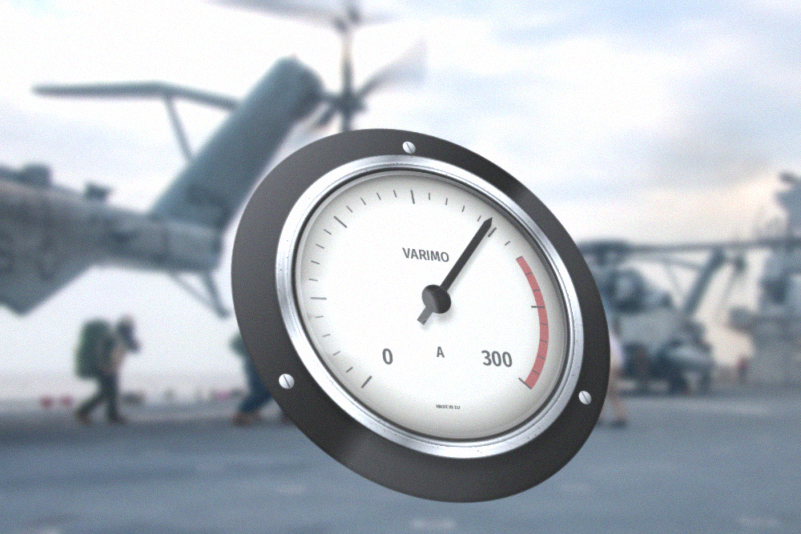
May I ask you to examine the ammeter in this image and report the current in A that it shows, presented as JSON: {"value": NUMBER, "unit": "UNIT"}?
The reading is {"value": 195, "unit": "A"}
